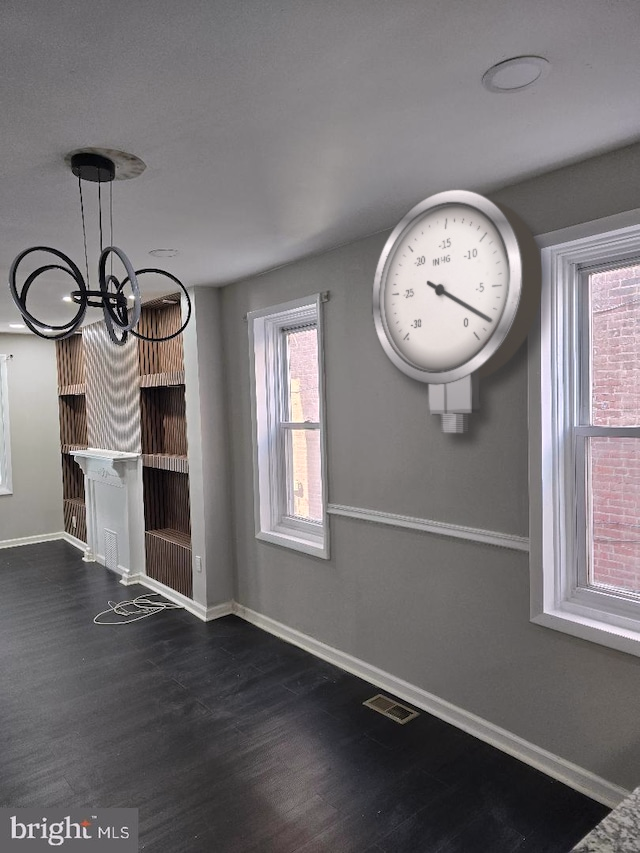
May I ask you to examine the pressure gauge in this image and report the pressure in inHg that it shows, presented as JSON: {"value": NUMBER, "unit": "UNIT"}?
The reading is {"value": -2, "unit": "inHg"}
